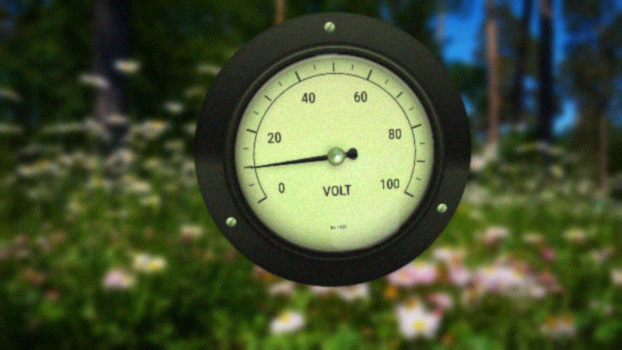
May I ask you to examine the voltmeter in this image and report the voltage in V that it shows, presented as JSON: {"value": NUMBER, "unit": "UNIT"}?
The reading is {"value": 10, "unit": "V"}
